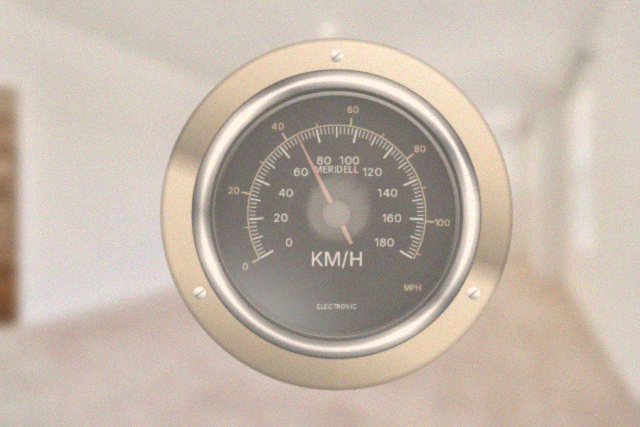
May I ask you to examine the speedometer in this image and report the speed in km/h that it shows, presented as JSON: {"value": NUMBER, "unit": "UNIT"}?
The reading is {"value": 70, "unit": "km/h"}
